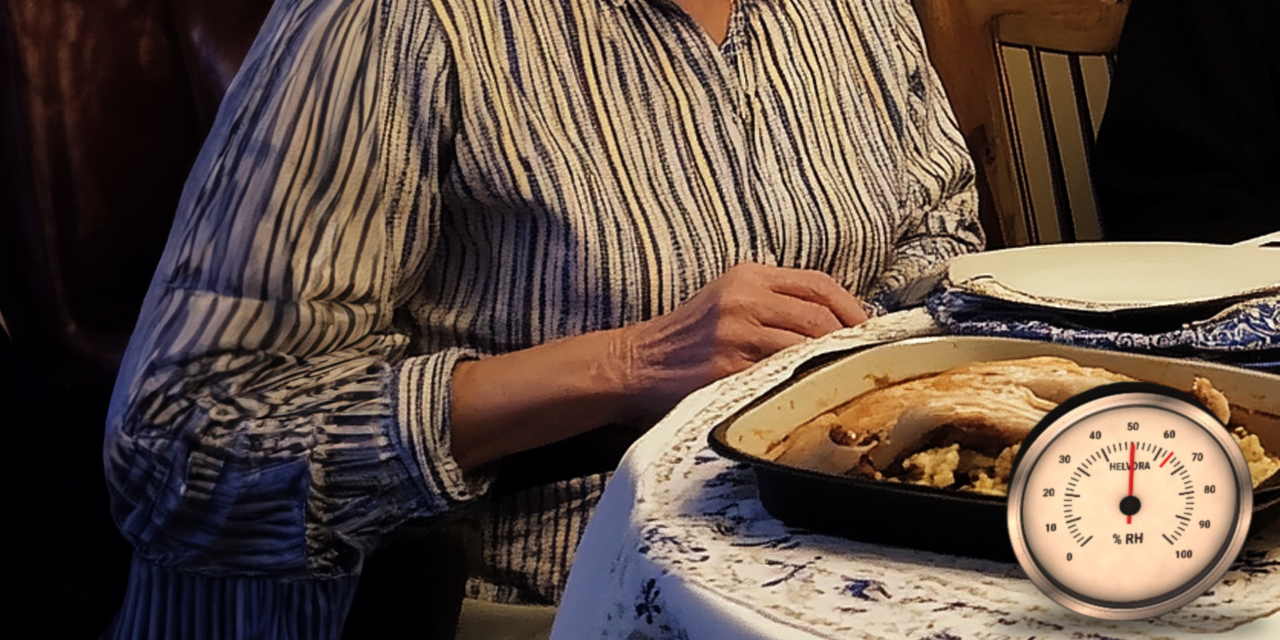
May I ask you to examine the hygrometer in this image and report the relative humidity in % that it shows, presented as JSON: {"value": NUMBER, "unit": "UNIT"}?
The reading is {"value": 50, "unit": "%"}
